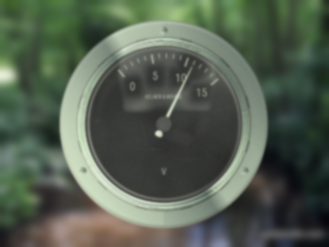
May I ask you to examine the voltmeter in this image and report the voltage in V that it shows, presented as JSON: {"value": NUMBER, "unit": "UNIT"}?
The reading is {"value": 11, "unit": "V"}
